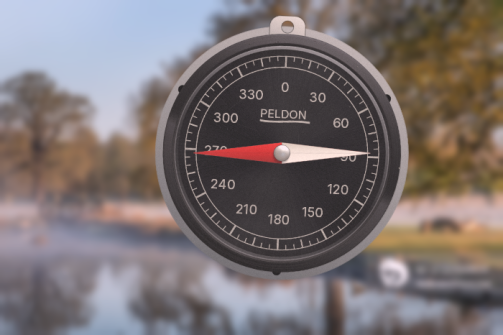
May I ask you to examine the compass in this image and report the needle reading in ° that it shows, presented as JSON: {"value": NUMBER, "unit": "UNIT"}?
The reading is {"value": 267.5, "unit": "°"}
